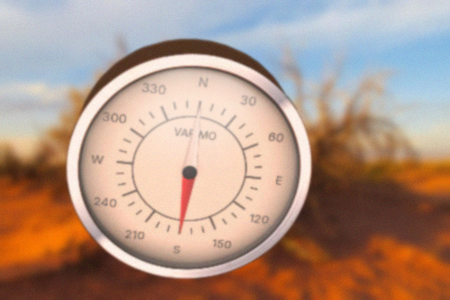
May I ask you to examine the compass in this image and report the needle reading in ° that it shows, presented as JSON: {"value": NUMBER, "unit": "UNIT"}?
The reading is {"value": 180, "unit": "°"}
